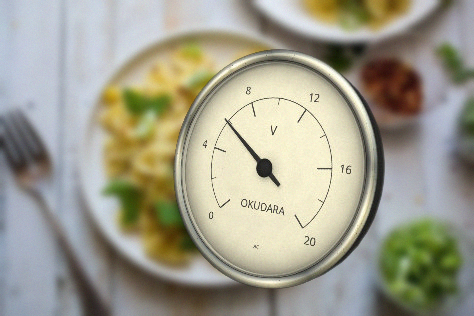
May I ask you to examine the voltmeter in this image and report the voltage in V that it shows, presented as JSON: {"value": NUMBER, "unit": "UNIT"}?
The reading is {"value": 6, "unit": "V"}
